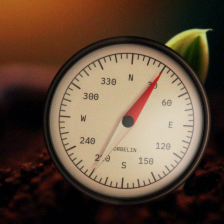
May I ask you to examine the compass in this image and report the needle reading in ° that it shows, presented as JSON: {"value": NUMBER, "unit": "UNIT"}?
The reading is {"value": 30, "unit": "°"}
